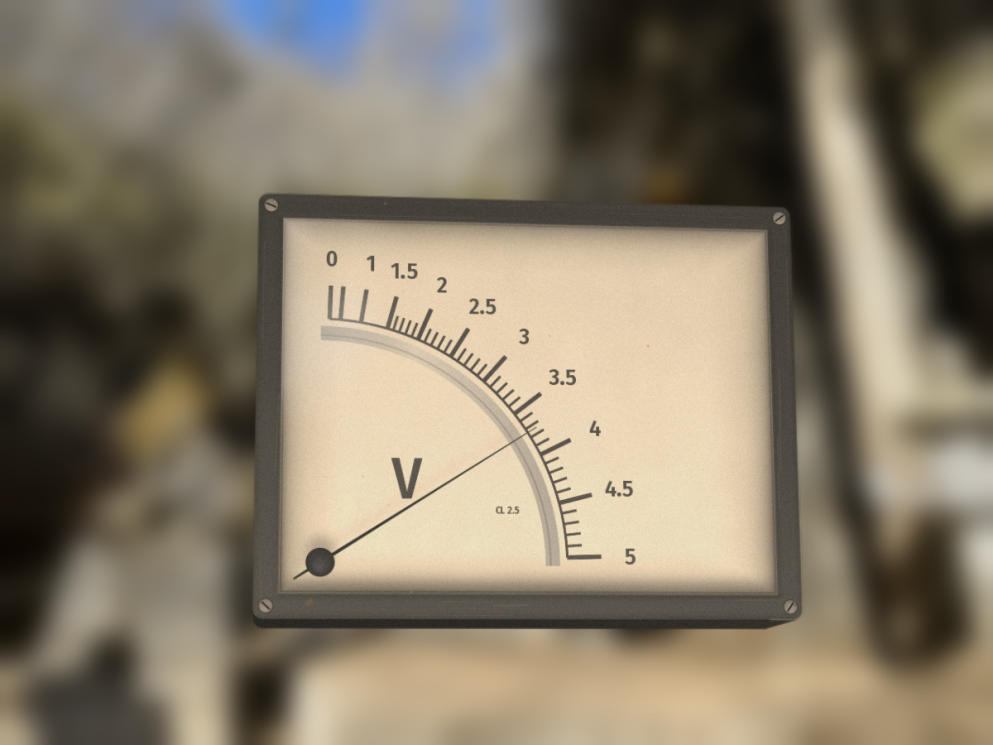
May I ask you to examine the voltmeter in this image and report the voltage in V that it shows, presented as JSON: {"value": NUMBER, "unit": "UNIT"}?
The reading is {"value": 3.75, "unit": "V"}
